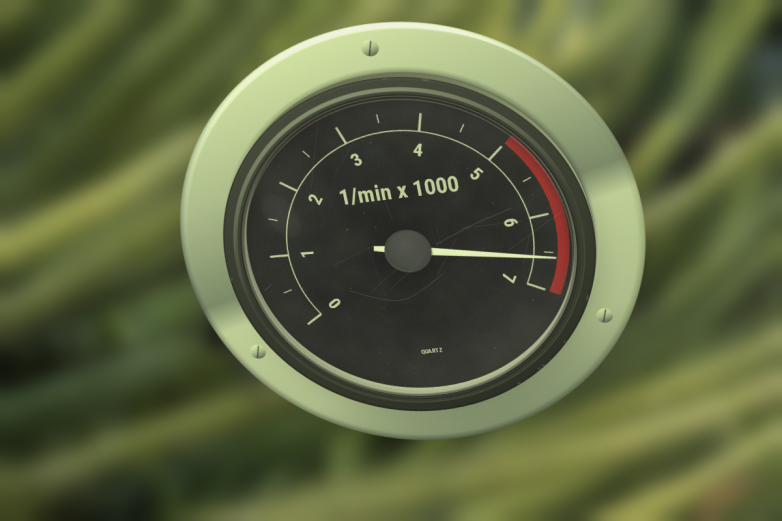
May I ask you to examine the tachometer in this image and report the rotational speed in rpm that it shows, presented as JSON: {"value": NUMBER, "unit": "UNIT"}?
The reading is {"value": 6500, "unit": "rpm"}
